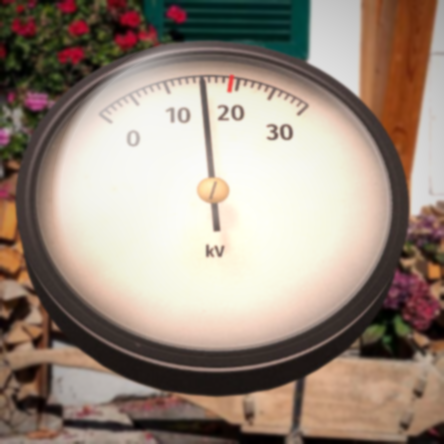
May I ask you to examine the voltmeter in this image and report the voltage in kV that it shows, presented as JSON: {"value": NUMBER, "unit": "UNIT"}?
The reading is {"value": 15, "unit": "kV"}
